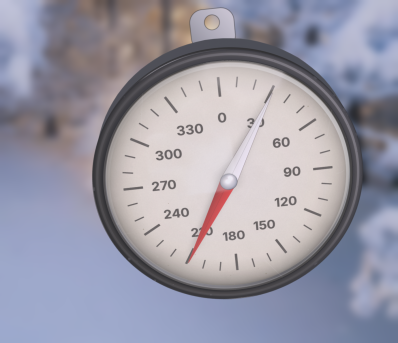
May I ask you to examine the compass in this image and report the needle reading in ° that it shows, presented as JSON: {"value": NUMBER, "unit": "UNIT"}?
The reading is {"value": 210, "unit": "°"}
